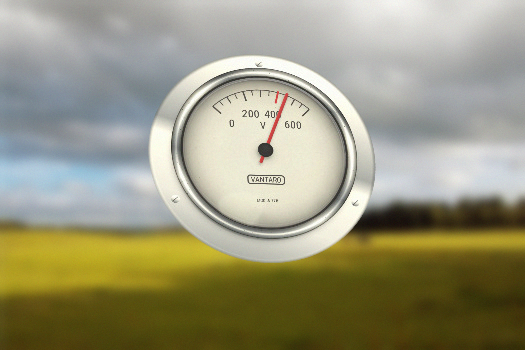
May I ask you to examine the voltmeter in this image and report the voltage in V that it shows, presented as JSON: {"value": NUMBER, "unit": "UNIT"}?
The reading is {"value": 450, "unit": "V"}
